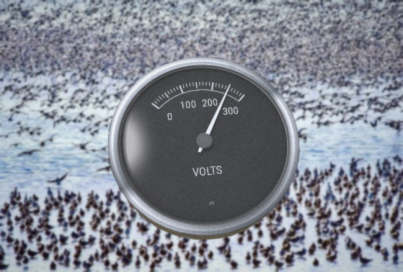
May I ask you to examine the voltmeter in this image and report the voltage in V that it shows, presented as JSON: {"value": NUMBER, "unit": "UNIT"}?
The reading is {"value": 250, "unit": "V"}
